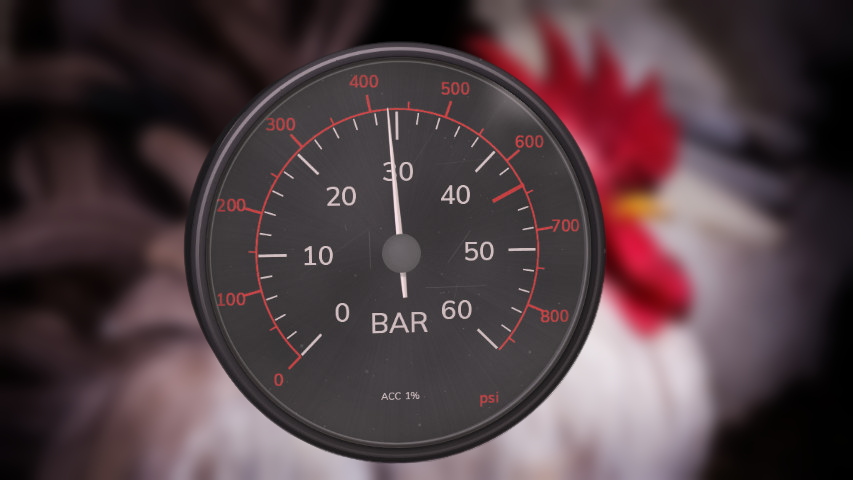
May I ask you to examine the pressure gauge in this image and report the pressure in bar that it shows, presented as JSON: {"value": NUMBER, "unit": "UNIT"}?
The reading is {"value": 29, "unit": "bar"}
